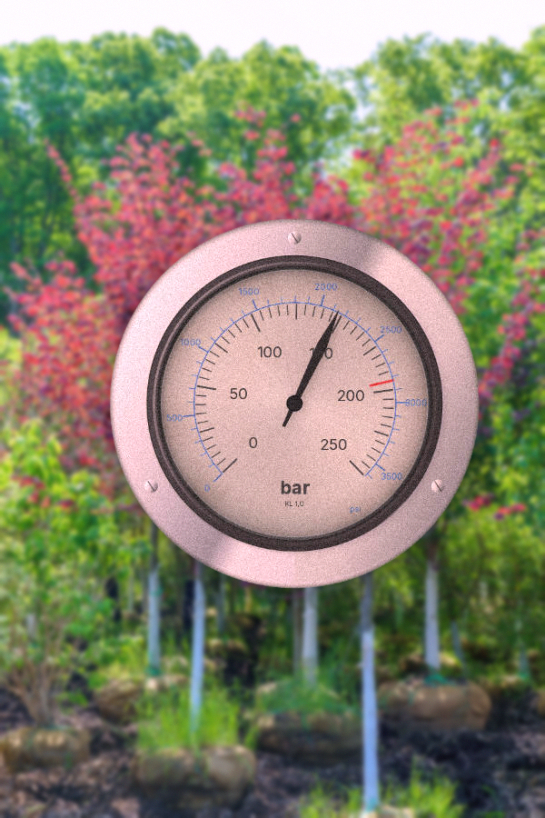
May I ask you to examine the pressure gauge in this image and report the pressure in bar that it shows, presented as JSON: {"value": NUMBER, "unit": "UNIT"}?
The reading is {"value": 147.5, "unit": "bar"}
